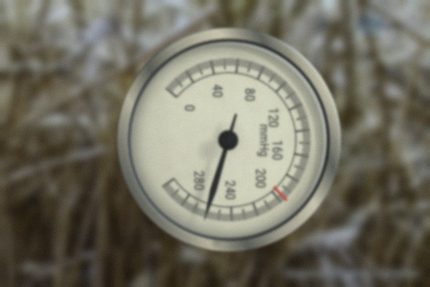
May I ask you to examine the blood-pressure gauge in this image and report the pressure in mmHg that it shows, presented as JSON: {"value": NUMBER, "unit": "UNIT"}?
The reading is {"value": 260, "unit": "mmHg"}
